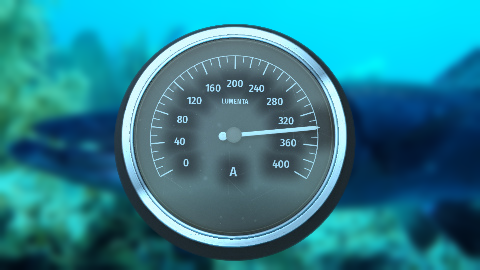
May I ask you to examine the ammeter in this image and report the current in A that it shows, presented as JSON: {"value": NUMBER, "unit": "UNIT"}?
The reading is {"value": 340, "unit": "A"}
